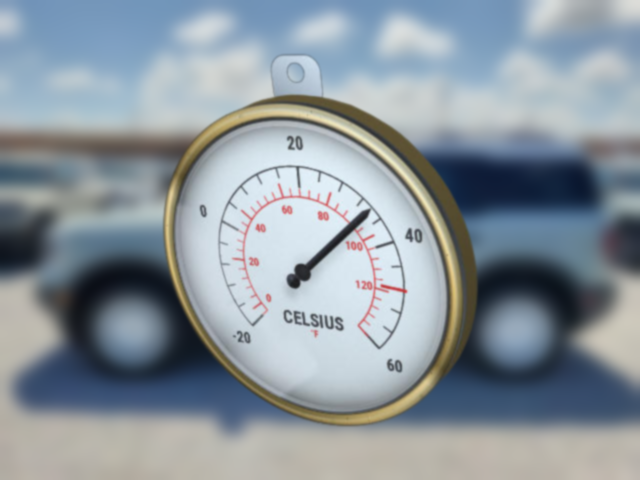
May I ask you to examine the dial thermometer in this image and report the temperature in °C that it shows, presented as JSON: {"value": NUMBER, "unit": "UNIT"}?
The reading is {"value": 34, "unit": "°C"}
